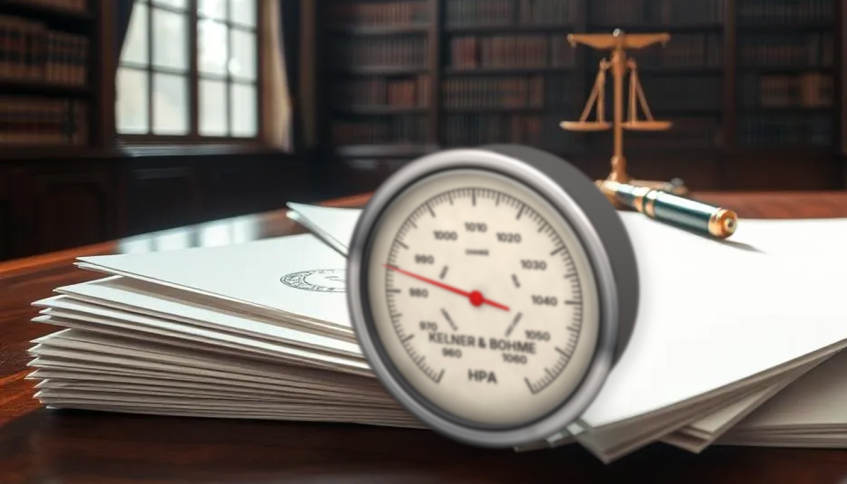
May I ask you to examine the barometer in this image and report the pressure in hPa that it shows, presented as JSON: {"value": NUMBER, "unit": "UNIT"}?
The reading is {"value": 985, "unit": "hPa"}
